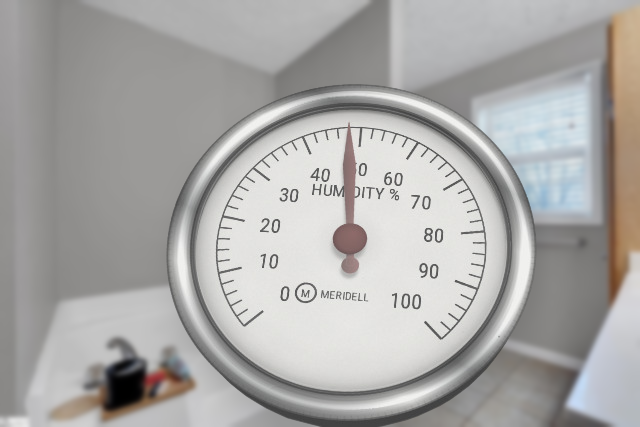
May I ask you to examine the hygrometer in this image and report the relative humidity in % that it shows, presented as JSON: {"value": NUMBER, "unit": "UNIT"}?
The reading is {"value": 48, "unit": "%"}
